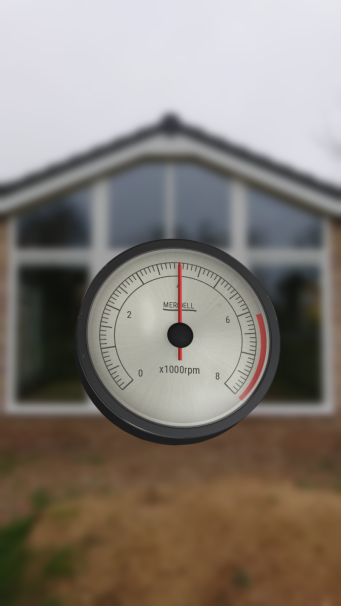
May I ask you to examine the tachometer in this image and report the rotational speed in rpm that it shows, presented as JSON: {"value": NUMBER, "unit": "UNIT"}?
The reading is {"value": 4000, "unit": "rpm"}
